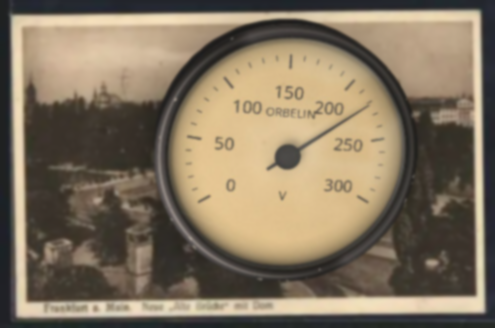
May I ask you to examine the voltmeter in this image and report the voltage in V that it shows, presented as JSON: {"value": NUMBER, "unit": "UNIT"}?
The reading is {"value": 220, "unit": "V"}
